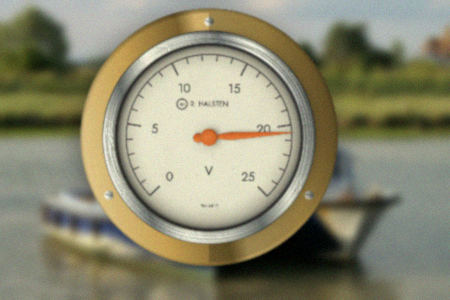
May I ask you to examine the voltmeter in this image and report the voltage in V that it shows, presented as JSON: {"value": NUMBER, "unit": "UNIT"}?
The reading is {"value": 20.5, "unit": "V"}
